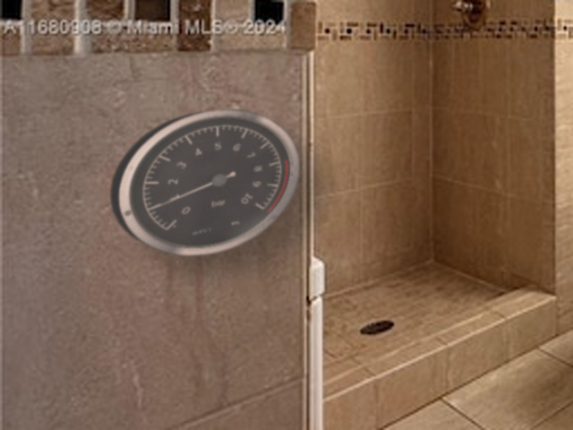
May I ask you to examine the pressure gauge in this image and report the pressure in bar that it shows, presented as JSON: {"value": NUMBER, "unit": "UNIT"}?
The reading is {"value": 1, "unit": "bar"}
